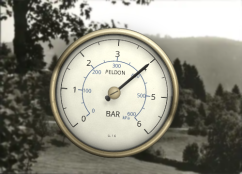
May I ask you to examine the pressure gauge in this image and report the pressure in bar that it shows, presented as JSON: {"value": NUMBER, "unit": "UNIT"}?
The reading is {"value": 4, "unit": "bar"}
